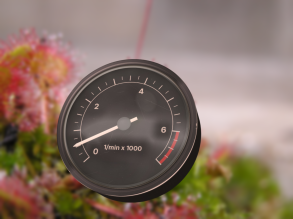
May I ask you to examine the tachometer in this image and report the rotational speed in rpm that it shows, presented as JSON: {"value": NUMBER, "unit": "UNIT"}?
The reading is {"value": 500, "unit": "rpm"}
